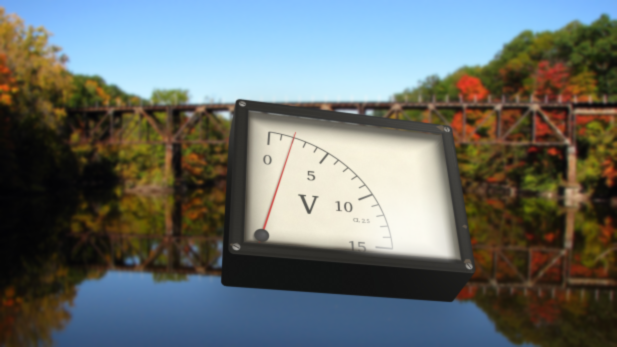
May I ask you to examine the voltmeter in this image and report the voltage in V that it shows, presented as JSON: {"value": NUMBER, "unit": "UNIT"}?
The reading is {"value": 2, "unit": "V"}
